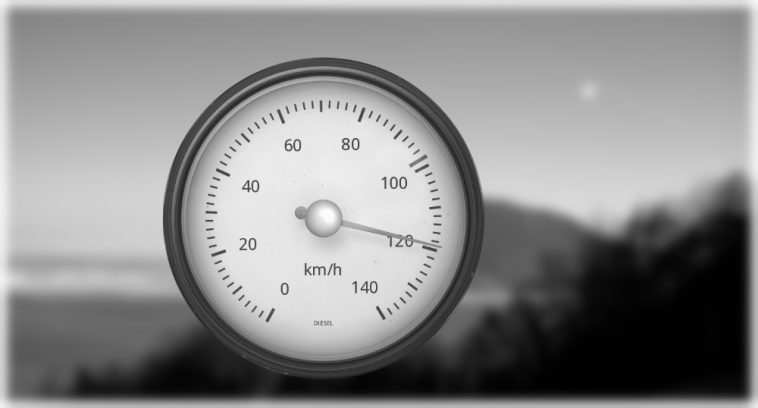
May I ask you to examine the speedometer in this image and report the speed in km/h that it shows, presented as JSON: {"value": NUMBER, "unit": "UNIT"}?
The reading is {"value": 119, "unit": "km/h"}
